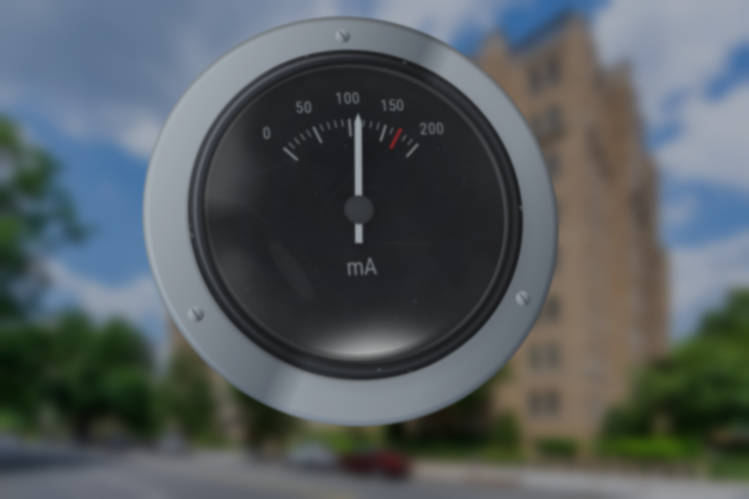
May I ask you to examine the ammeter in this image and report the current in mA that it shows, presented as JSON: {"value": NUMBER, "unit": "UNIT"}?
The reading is {"value": 110, "unit": "mA"}
